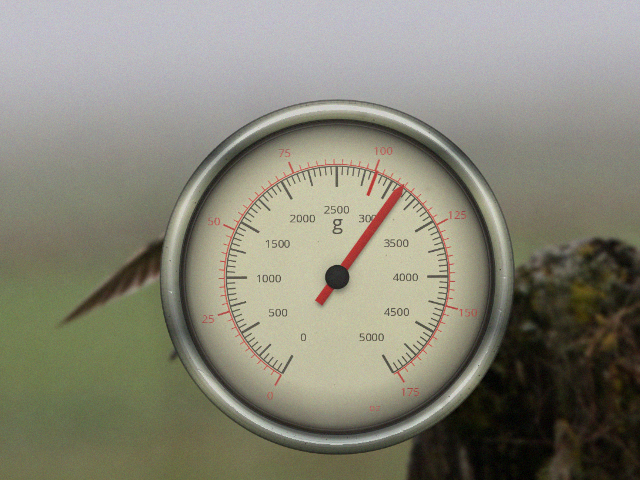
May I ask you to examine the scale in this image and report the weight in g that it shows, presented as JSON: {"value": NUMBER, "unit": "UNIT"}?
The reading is {"value": 3100, "unit": "g"}
